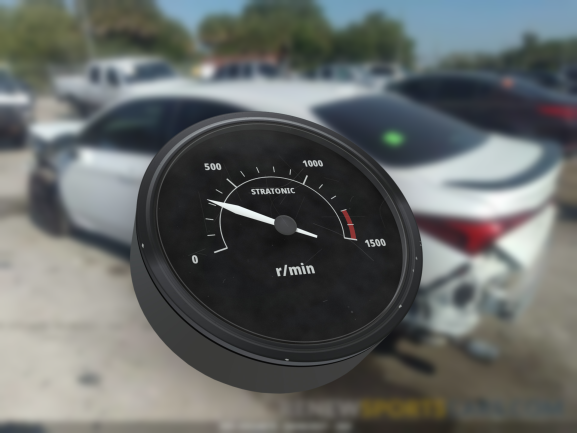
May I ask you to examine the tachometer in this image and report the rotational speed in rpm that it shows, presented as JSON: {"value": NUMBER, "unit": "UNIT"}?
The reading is {"value": 300, "unit": "rpm"}
